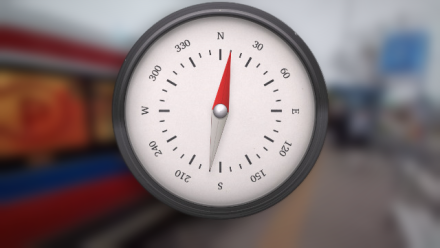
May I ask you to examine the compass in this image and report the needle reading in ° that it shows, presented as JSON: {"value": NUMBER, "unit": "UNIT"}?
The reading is {"value": 10, "unit": "°"}
